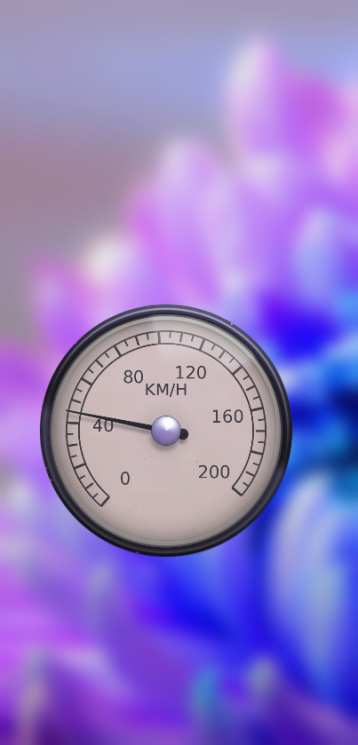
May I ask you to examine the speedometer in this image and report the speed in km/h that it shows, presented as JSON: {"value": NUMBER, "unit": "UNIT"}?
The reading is {"value": 45, "unit": "km/h"}
